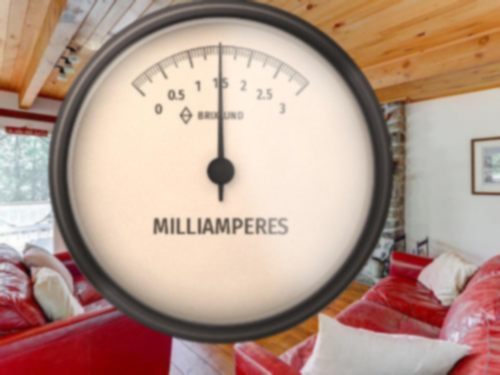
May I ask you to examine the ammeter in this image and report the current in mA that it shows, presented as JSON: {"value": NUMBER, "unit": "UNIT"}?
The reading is {"value": 1.5, "unit": "mA"}
